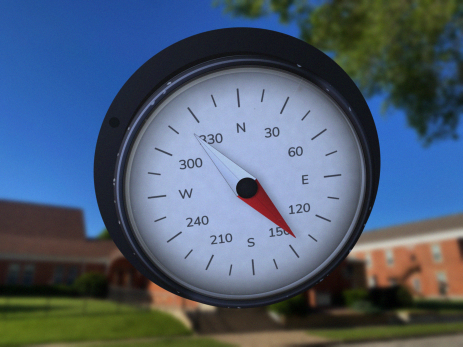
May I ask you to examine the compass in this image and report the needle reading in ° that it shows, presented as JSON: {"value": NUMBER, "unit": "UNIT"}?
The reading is {"value": 142.5, "unit": "°"}
